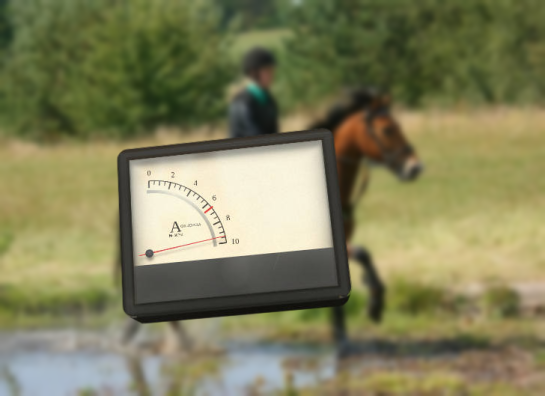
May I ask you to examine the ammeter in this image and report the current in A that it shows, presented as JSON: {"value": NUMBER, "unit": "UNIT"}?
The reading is {"value": 9.5, "unit": "A"}
